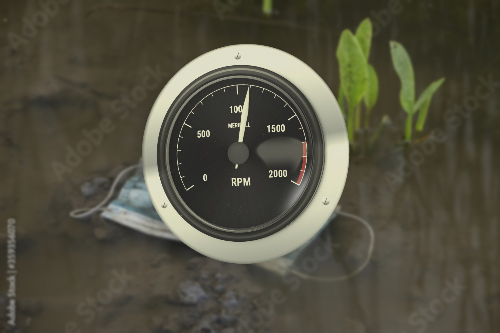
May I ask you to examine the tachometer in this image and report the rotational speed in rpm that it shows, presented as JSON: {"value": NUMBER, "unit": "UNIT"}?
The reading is {"value": 1100, "unit": "rpm"}
